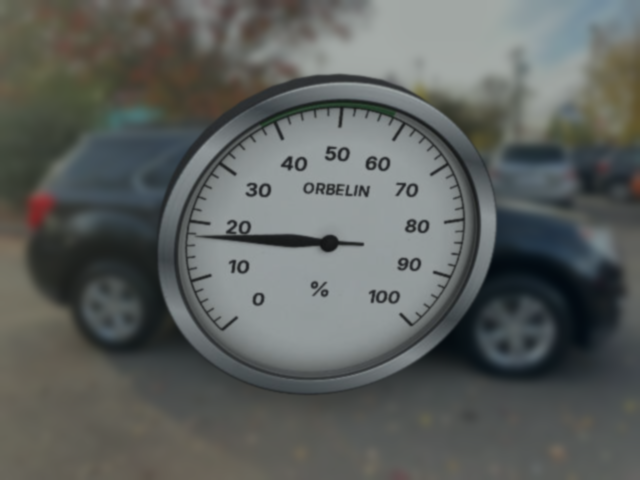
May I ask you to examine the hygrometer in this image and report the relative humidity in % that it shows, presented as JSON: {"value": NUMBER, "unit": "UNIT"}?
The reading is {"value": 18, "unit": "%"}
